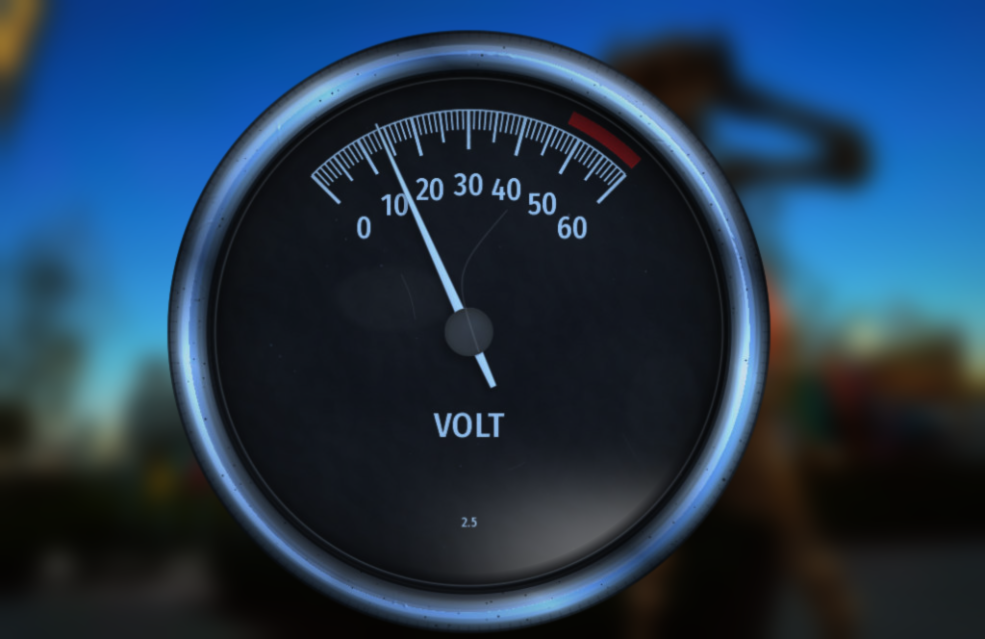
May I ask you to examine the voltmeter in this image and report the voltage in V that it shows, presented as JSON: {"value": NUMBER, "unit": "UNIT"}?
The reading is {"value": 14, "unit": "V"}
